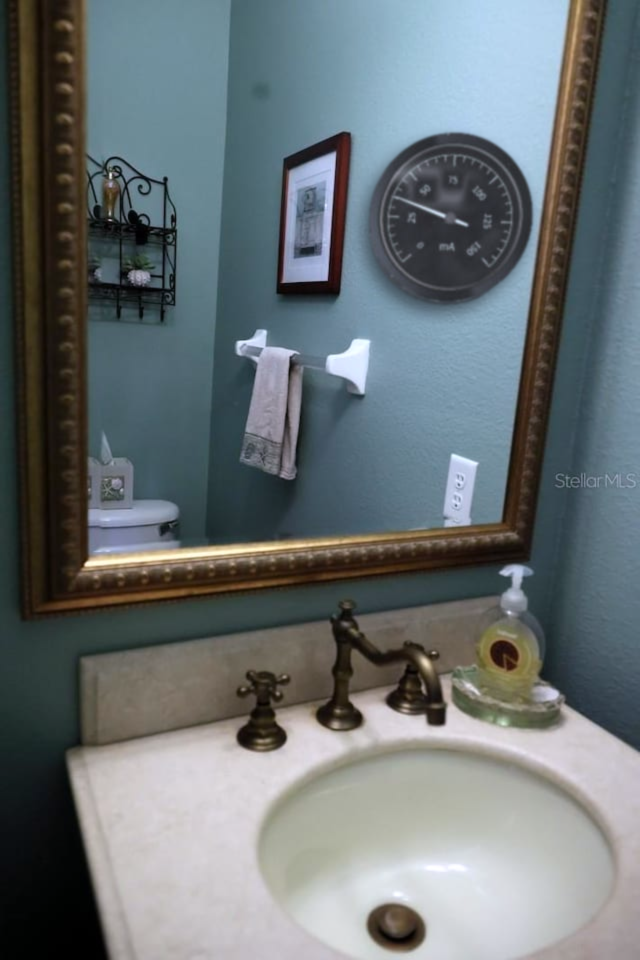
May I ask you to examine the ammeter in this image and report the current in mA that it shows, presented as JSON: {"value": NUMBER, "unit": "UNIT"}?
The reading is {"value": 35, "unit": "mA"}
